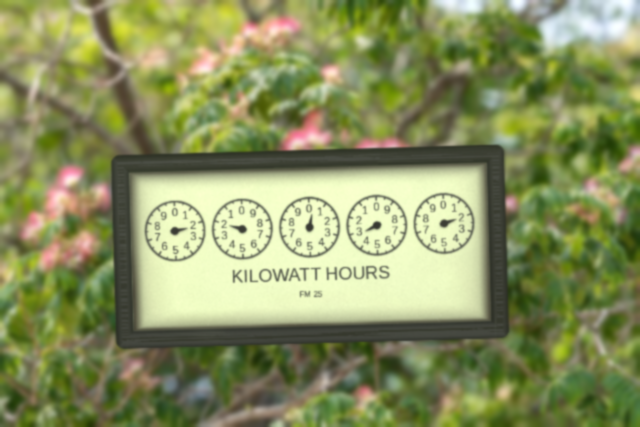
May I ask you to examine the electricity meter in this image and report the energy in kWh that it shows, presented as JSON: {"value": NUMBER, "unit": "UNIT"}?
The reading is {"value": 22032, "unit": "kWh"}
